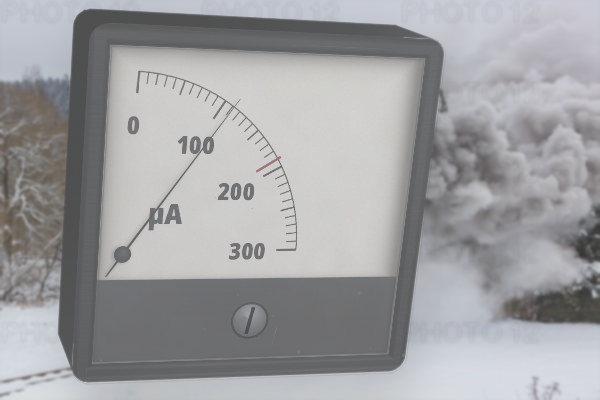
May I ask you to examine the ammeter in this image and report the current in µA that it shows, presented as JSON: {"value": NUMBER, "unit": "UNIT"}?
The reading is {"value": 110, "unit": "µA"}
